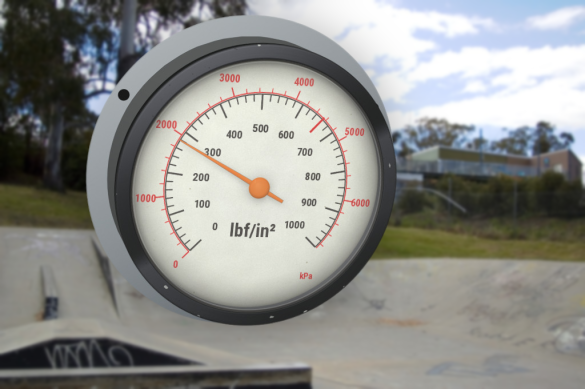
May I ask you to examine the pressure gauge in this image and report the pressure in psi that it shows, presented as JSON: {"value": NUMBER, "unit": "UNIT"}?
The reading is {"value": 280, "unit": "psi"}
